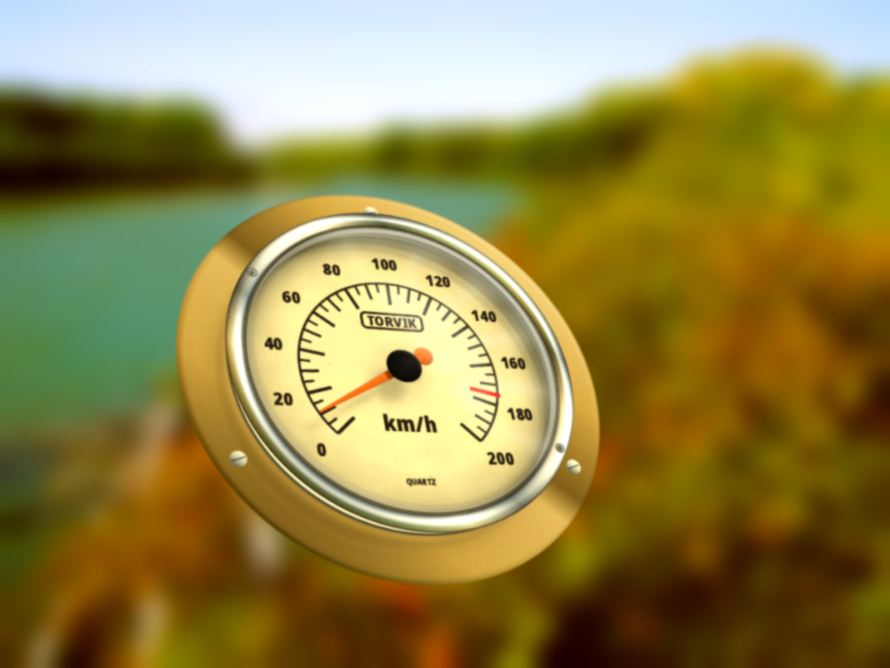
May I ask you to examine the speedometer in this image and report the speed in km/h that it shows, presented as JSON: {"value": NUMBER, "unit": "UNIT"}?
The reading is {"value": 10, "unit": "km/h"}
